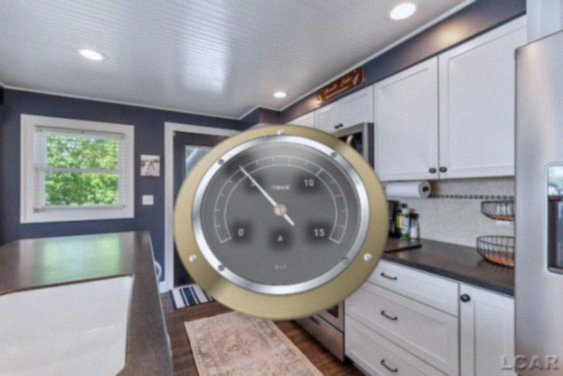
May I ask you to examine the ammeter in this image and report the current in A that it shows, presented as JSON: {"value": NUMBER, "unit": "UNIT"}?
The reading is {"value": 5, "unit": "A"}
